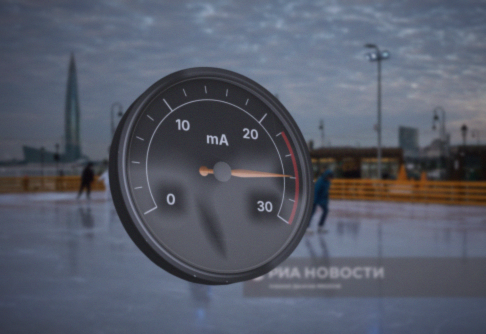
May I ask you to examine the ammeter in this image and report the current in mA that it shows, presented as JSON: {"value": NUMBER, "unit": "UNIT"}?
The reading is {"value": 26, "unit": "mA"}
